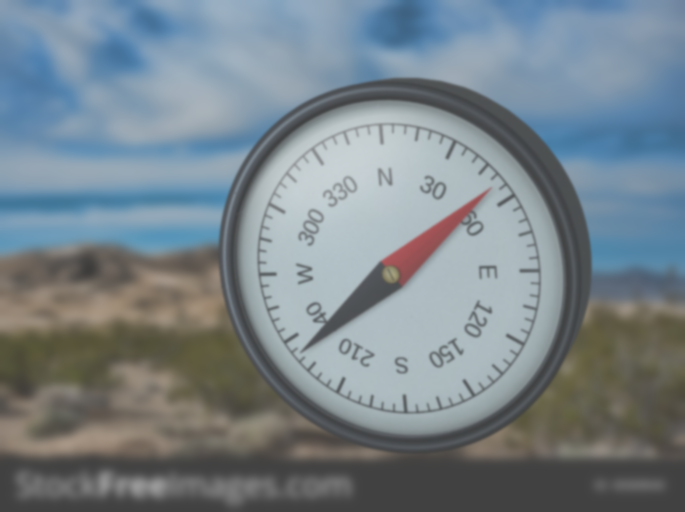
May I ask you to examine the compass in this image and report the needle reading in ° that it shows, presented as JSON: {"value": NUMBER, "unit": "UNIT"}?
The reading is {"value": 52.5, "unit": "°"}
